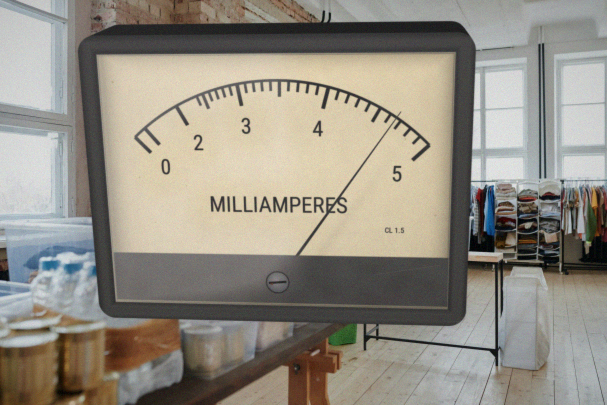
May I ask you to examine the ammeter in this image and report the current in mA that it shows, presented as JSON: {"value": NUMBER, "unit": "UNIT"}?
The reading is {"value": 4.65, "unit": "mA"}
